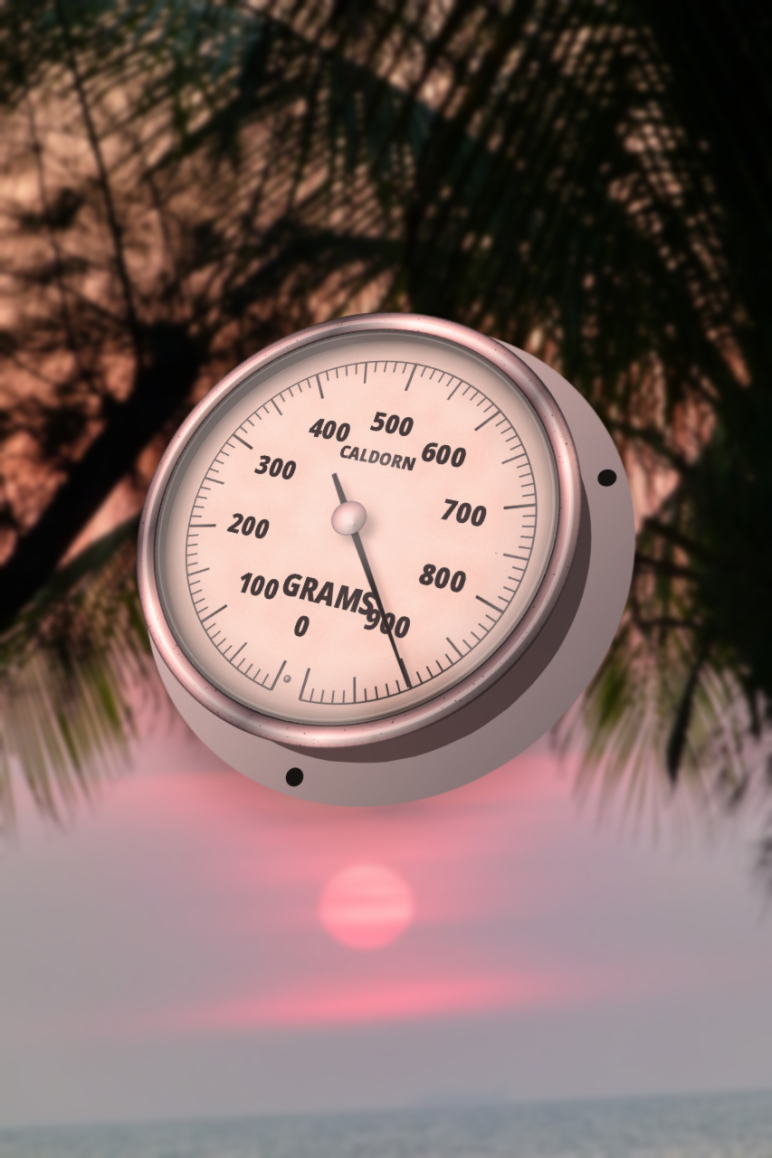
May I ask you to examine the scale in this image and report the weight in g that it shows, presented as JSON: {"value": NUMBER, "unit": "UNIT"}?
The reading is {"value": 900, "unit": "g"}
